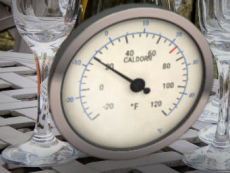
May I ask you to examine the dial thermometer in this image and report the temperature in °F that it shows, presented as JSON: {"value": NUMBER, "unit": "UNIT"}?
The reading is {"value": 20, "unit": "°F"}
